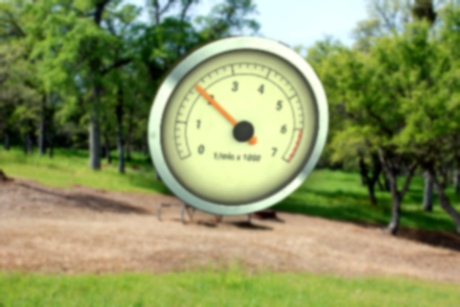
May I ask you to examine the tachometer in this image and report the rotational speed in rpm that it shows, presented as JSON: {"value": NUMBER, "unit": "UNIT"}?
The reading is {"value": 2000, "unit": "rpm"}
